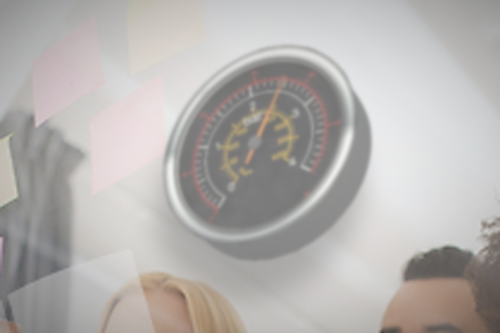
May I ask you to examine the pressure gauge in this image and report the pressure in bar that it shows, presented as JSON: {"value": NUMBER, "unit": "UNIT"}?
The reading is {"value": 2.5, "unit": "bar"}
